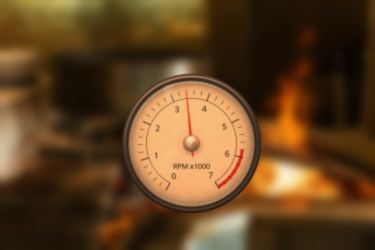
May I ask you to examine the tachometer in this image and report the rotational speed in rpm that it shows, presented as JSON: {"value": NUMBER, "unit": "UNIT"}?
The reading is {"value": 3400, "unit": "rpm"}
